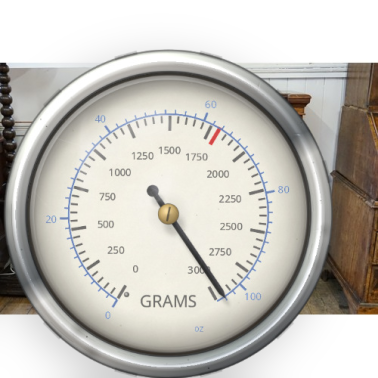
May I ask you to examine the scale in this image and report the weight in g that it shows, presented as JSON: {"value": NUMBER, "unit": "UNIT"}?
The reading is {"value": 2950, "unit": "g"}
